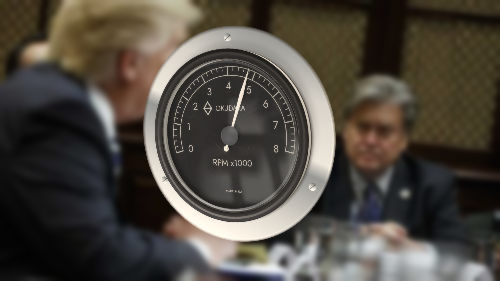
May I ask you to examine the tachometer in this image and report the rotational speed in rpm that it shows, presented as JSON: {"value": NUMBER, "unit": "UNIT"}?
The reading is {"value": 4800, "unit": "rpm"}
